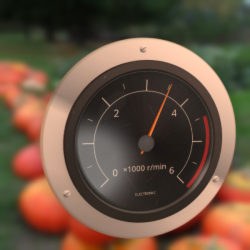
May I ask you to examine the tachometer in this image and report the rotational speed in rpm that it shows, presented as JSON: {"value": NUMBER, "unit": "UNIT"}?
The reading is {"value": 3500, "unit": "rpm"}
